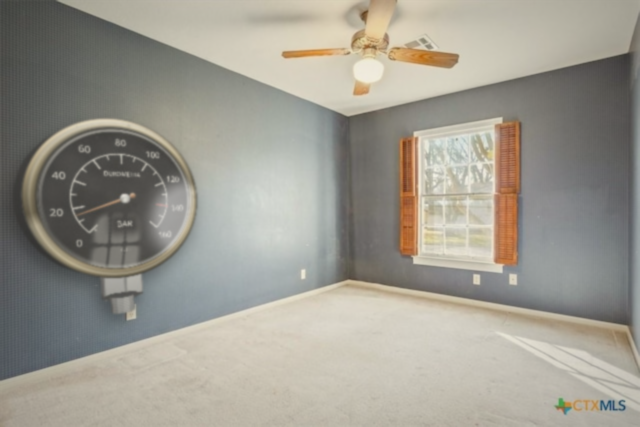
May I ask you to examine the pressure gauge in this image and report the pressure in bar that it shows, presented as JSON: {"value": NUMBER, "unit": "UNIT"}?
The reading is {"value": 15, "unit": "bar"}
